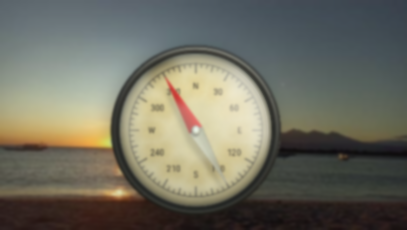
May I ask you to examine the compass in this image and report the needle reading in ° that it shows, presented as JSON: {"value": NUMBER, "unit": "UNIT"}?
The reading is {"value": 330, "unit": "°"}
